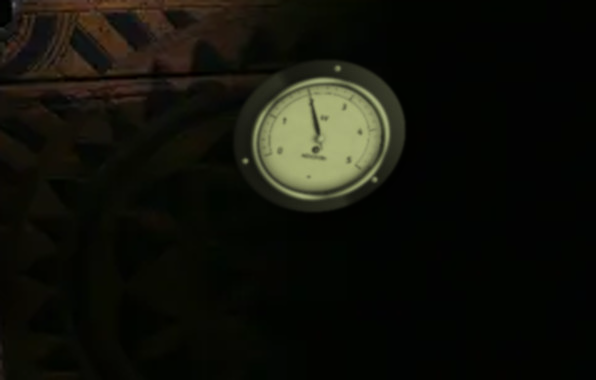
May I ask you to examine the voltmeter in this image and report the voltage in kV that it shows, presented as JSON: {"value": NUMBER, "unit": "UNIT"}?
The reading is {"value": 2, "unit": "kV"}
